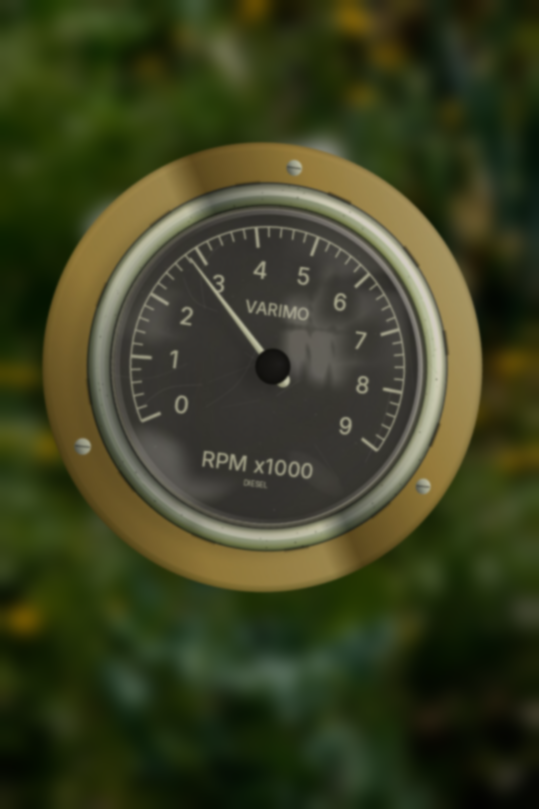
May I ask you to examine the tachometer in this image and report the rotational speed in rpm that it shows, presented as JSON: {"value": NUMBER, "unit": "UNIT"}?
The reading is {"value": 2800, "unit": "rpm"}
